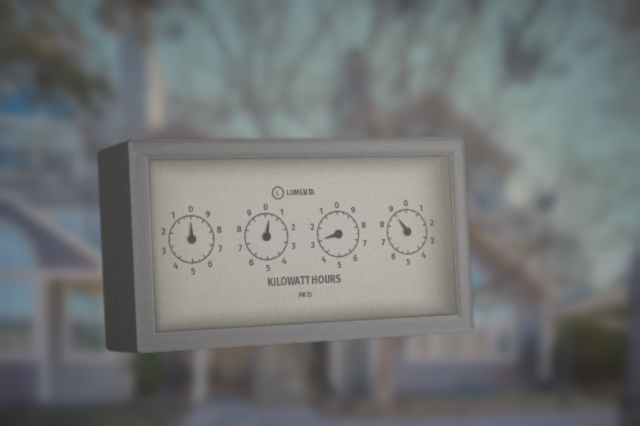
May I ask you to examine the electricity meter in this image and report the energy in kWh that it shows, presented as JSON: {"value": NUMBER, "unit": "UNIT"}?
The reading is {"value": 29, "unit": "kWh"}
